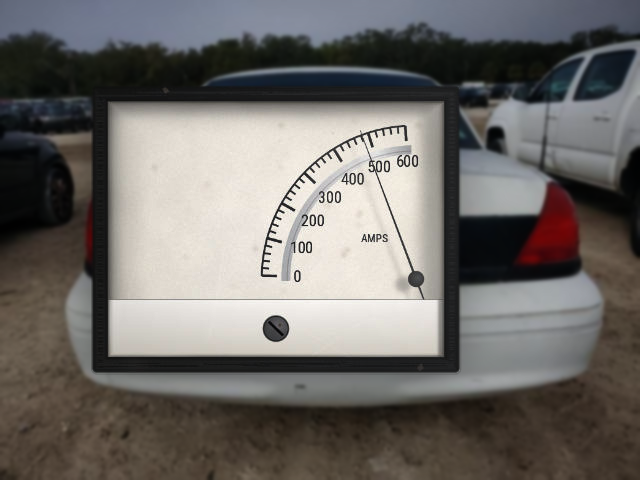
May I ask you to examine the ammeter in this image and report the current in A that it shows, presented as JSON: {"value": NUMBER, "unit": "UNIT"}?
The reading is {"value": 480, "unit": "A"}
